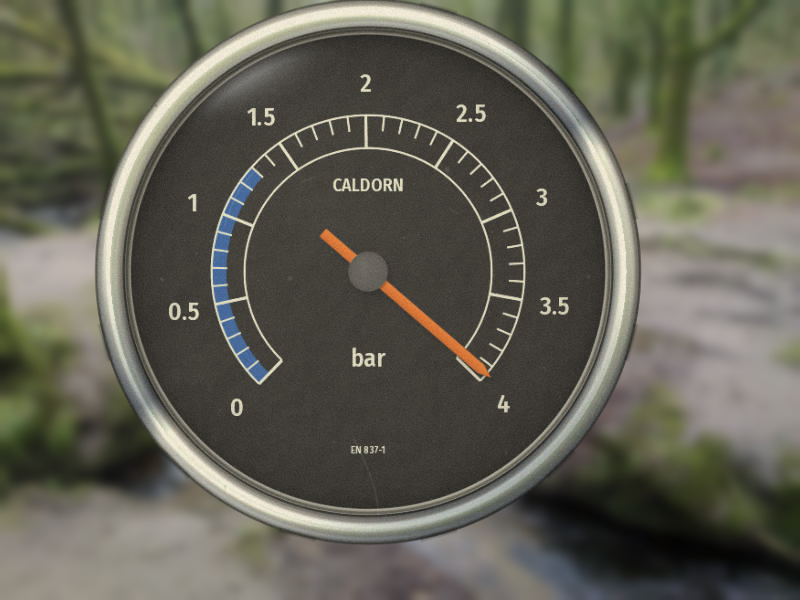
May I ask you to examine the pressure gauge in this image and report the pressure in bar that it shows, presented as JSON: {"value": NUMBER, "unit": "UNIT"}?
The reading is {"value": 3.95, "unit": "bar"}
